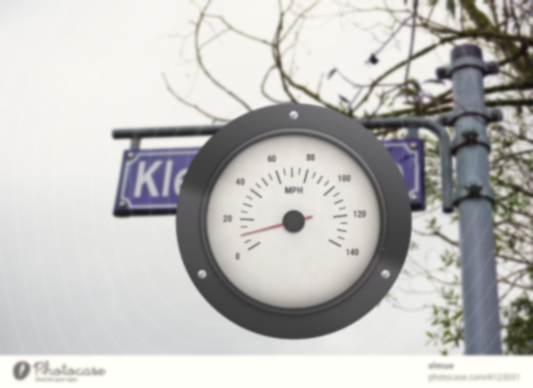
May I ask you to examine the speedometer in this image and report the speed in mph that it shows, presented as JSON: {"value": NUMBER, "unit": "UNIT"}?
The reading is {"value": 10, "unit": "mph"}
